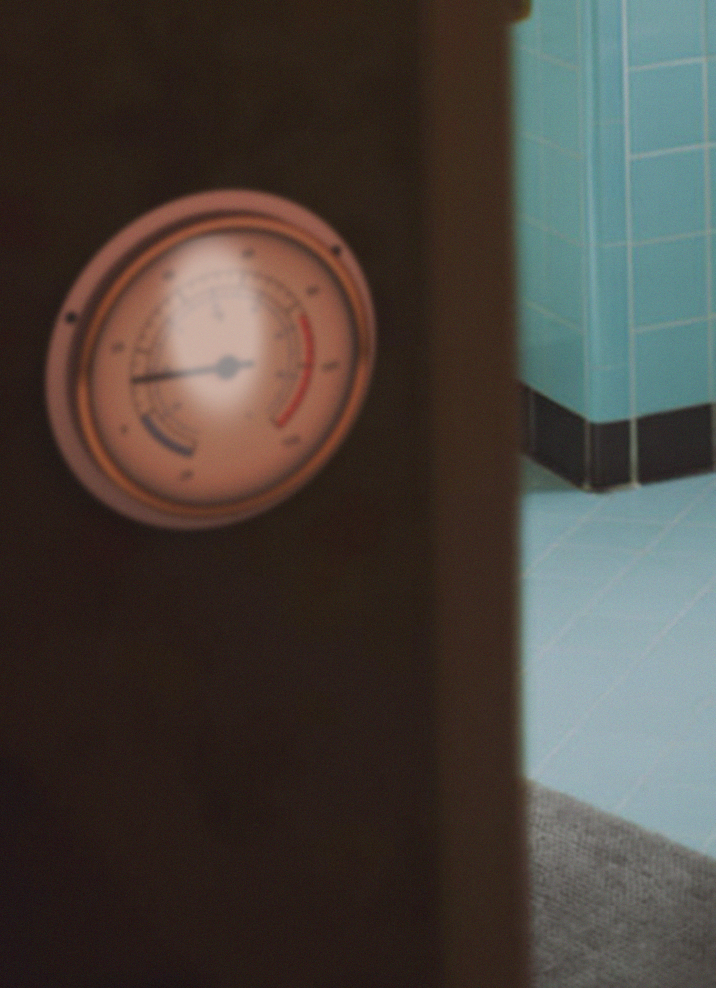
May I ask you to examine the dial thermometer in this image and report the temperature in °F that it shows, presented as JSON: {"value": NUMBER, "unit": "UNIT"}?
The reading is {"value": 12, "unit": "°F"}
